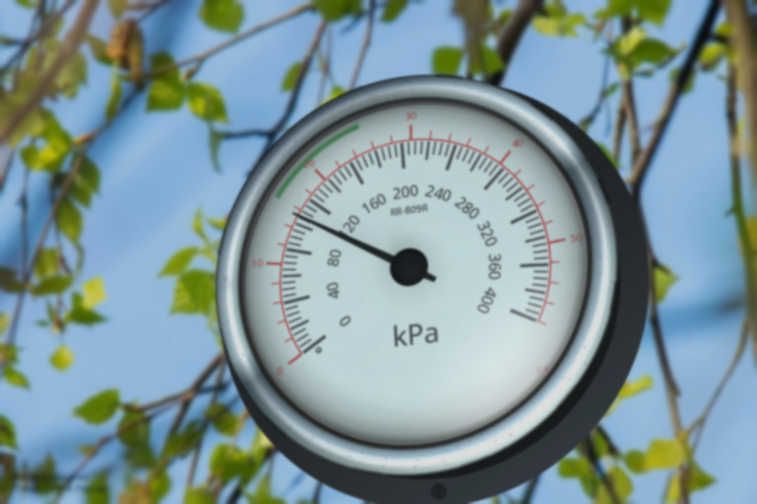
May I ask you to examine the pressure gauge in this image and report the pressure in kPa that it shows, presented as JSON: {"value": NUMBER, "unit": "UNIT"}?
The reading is {"value": 105, "unit": "kPa"}
